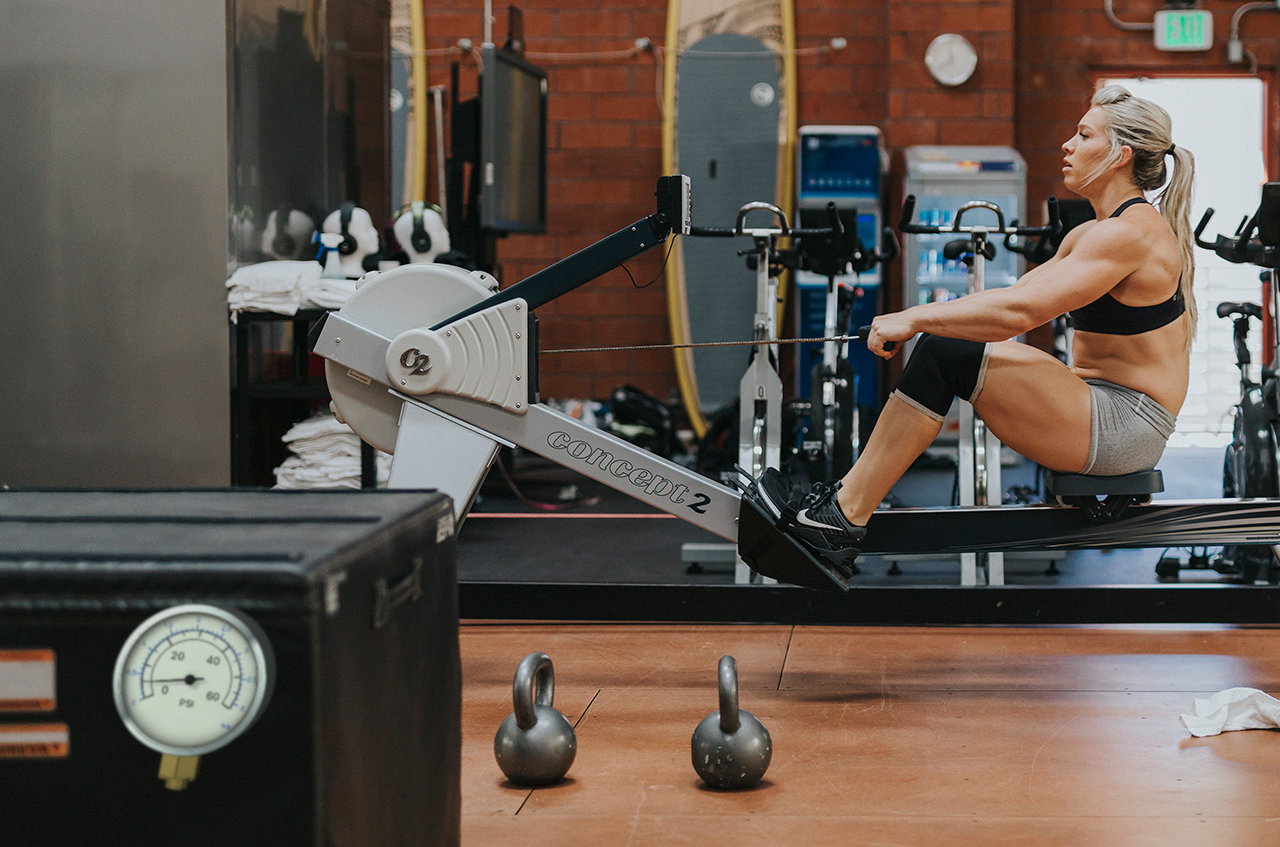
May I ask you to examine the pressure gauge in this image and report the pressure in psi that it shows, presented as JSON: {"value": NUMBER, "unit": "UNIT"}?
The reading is {"value": 5, "unit": "psi"}
